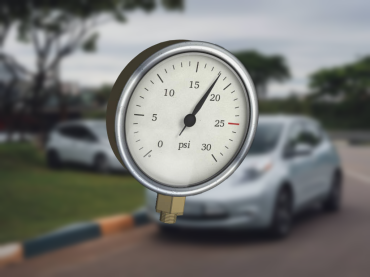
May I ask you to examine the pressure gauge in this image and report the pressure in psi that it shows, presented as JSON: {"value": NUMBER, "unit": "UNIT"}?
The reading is {"value": 18, "unit": "psi"}
